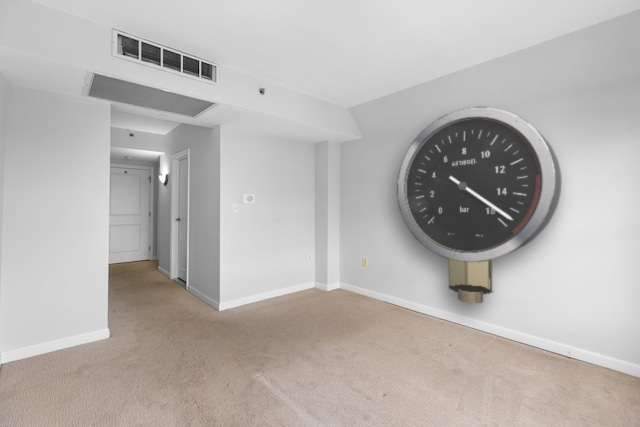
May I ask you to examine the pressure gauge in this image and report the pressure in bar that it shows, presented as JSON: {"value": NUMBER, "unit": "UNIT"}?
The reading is {"value": 15.5, "unit": "bar"}
